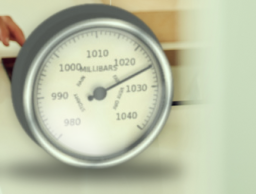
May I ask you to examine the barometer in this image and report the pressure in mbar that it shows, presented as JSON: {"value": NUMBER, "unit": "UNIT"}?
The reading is {"value": 1025, "unit": "mbar"}
